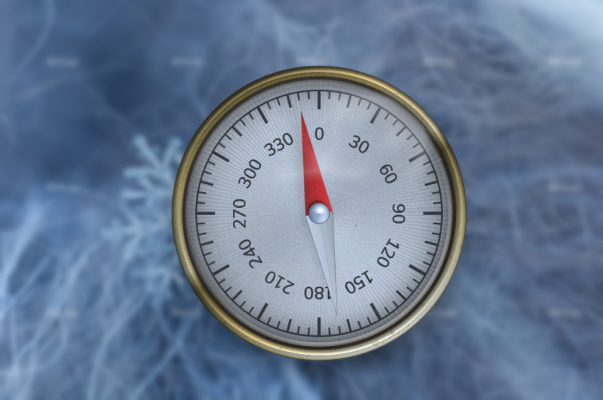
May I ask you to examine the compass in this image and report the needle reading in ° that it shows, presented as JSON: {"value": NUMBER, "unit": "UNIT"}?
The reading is {"value": 350, "unit": "°"}
